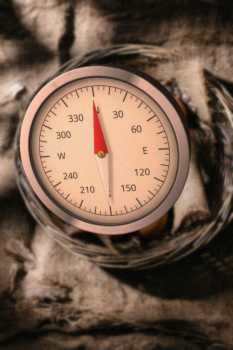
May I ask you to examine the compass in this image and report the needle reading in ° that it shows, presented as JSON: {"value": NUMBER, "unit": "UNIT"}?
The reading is {"value": 0, "unit": "°"}
